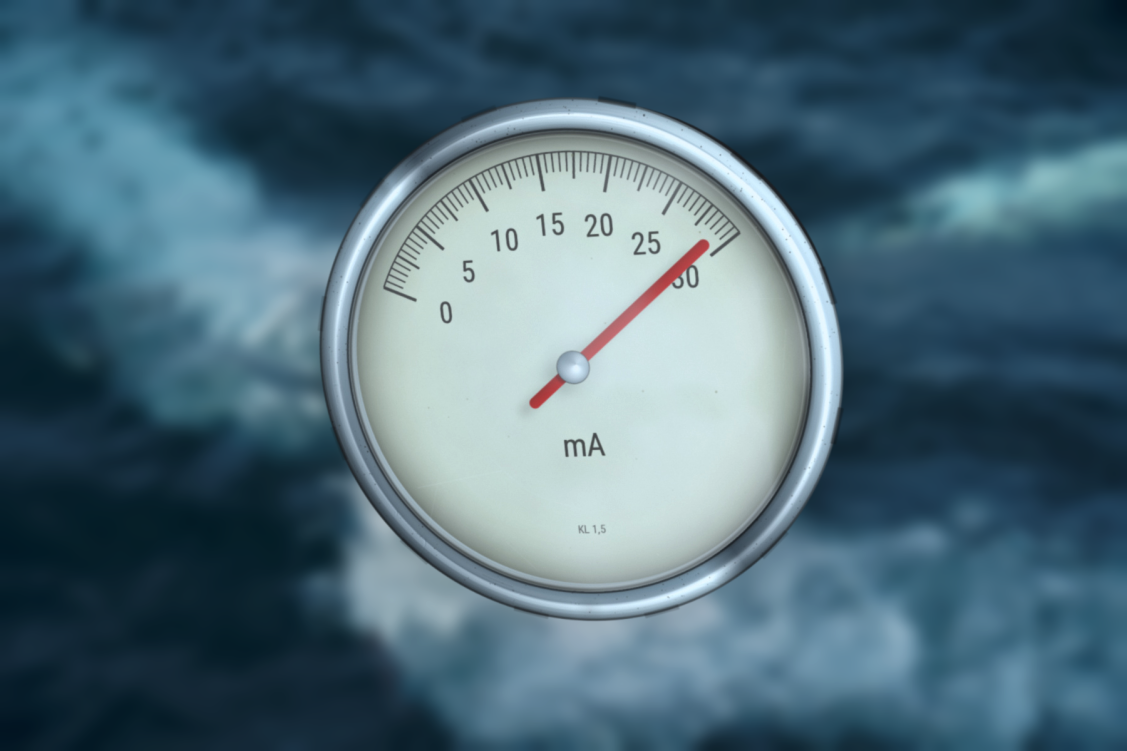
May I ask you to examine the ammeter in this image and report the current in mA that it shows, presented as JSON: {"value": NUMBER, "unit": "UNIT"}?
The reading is {"value": 29, "unit": "mA"}
